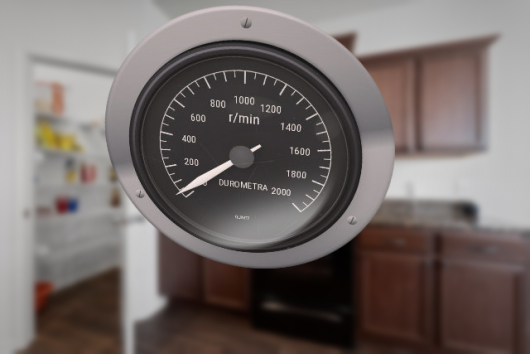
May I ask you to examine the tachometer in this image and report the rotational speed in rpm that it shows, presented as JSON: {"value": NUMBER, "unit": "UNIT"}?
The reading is {"value": 50, "unit": "rpm"}
